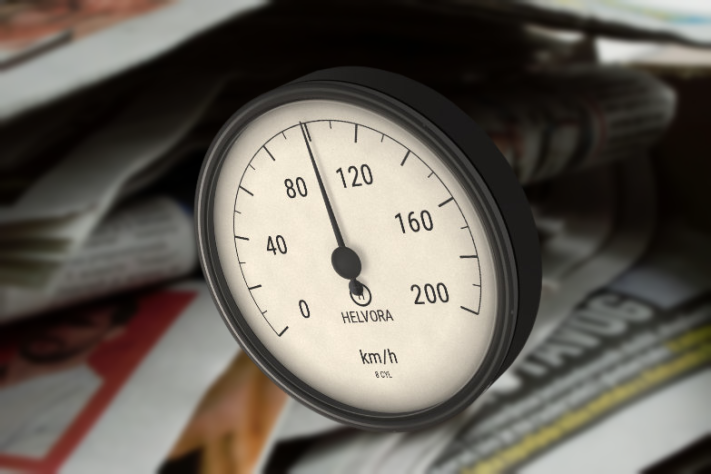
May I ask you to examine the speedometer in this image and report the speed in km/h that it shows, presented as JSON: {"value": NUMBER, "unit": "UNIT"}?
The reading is {"value": 100, "unit": "km/h"}
